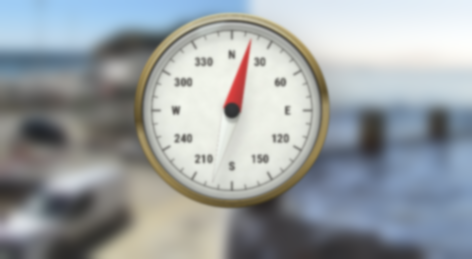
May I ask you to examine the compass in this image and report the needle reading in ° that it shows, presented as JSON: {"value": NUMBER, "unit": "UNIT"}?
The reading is {"value": 15, "unit": "°"}
